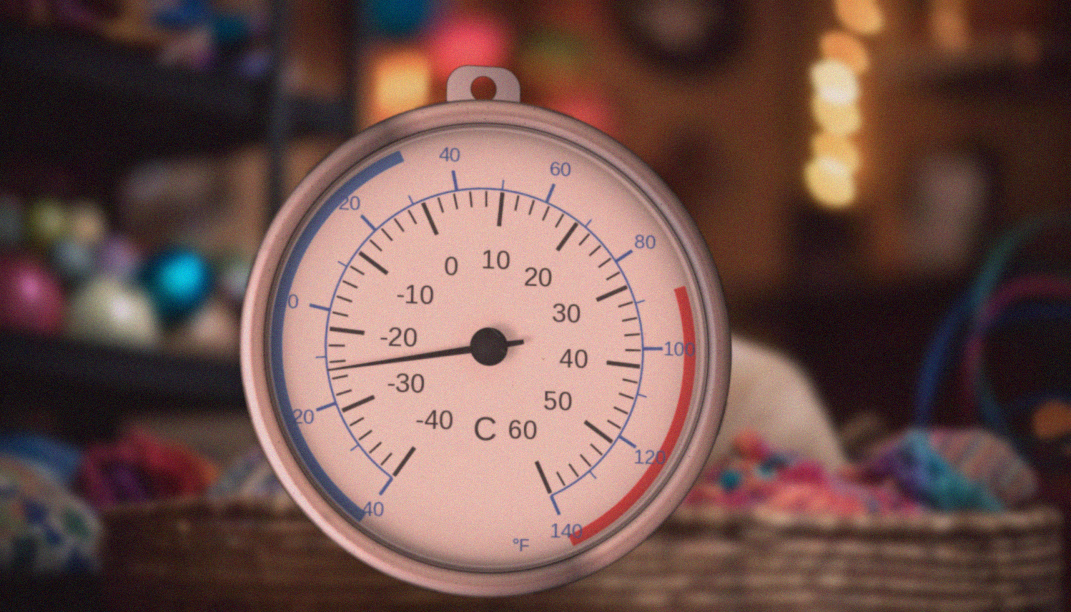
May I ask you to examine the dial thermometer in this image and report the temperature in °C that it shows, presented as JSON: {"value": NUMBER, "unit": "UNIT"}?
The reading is {"value": -25, "unit": "°C"}
